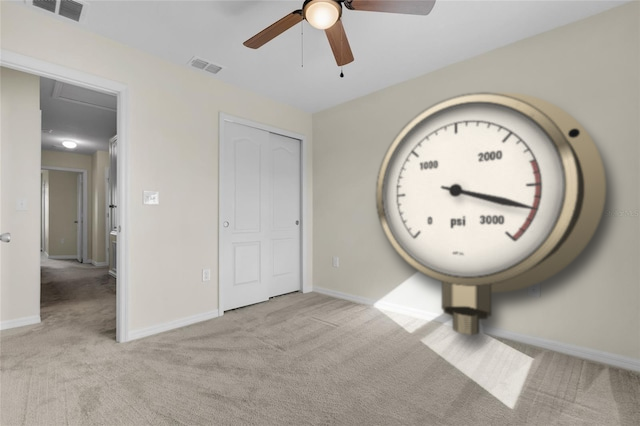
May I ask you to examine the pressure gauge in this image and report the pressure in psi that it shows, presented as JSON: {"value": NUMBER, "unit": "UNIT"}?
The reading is {"value": 2700, "unit": "psi"}
